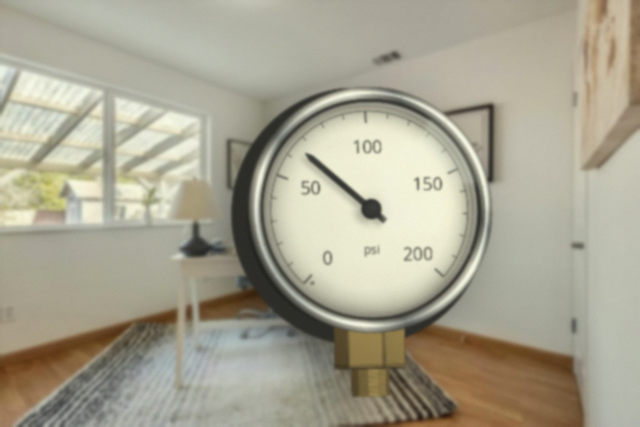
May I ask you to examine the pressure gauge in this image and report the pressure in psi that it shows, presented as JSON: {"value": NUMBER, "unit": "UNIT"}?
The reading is {"value": 65, "unit": "psi"}
